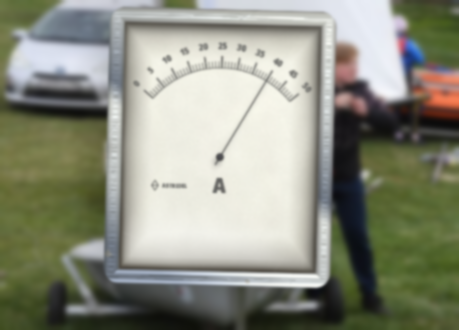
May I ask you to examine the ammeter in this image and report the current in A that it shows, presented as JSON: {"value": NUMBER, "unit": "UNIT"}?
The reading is {"value": 40, "unit": "A"}
